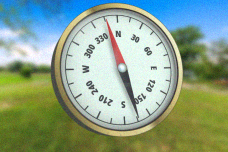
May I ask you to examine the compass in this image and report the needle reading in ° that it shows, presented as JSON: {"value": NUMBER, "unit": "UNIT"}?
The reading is {"value": 345, "unit": "°"}
